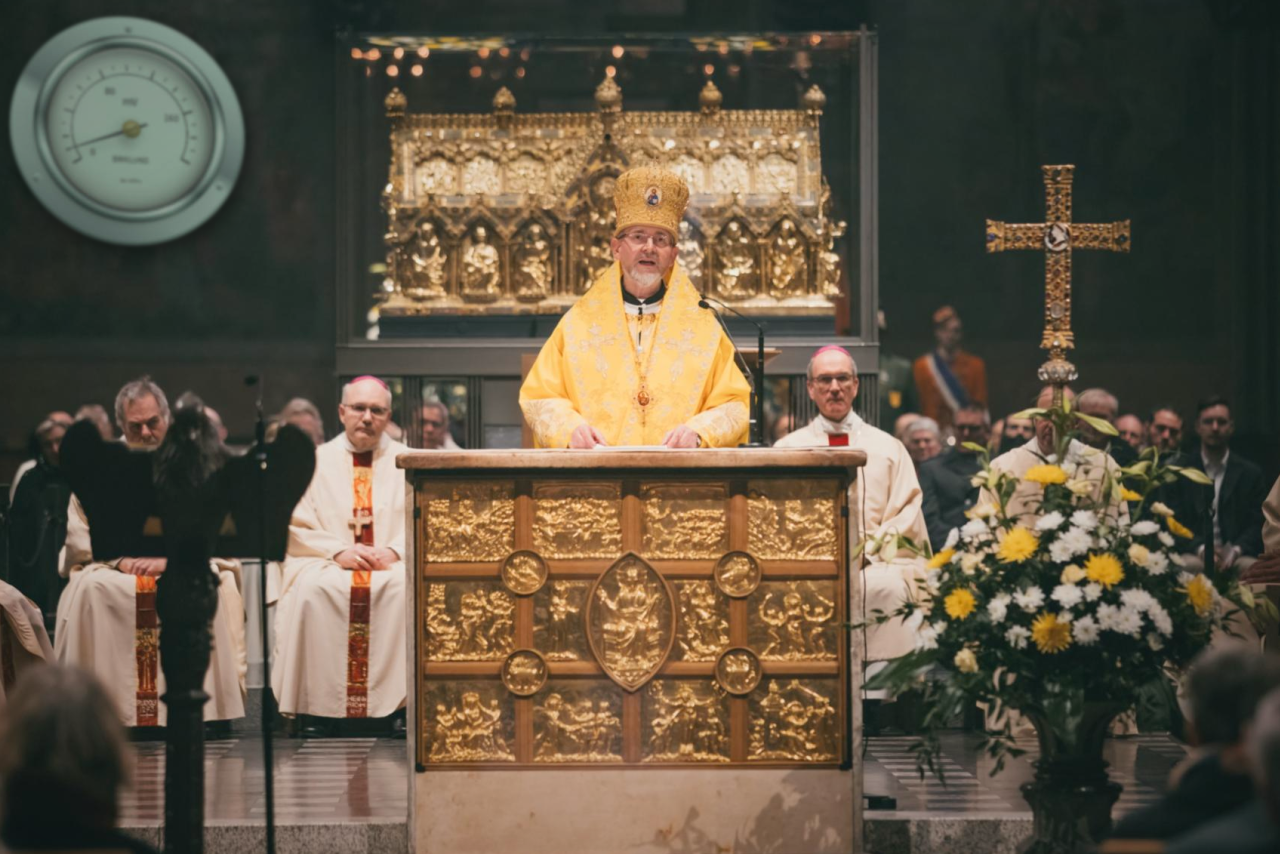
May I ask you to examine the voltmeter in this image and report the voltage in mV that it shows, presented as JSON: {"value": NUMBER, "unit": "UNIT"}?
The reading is {"value": 10, "unit": "mV"}
